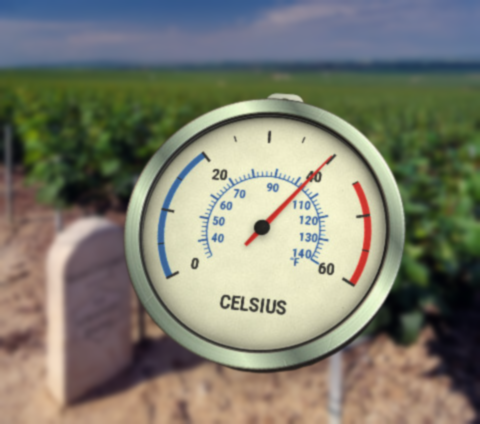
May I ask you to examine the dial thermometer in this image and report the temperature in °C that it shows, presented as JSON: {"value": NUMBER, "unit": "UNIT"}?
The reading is {"value": 40, "unit": "°C"}
